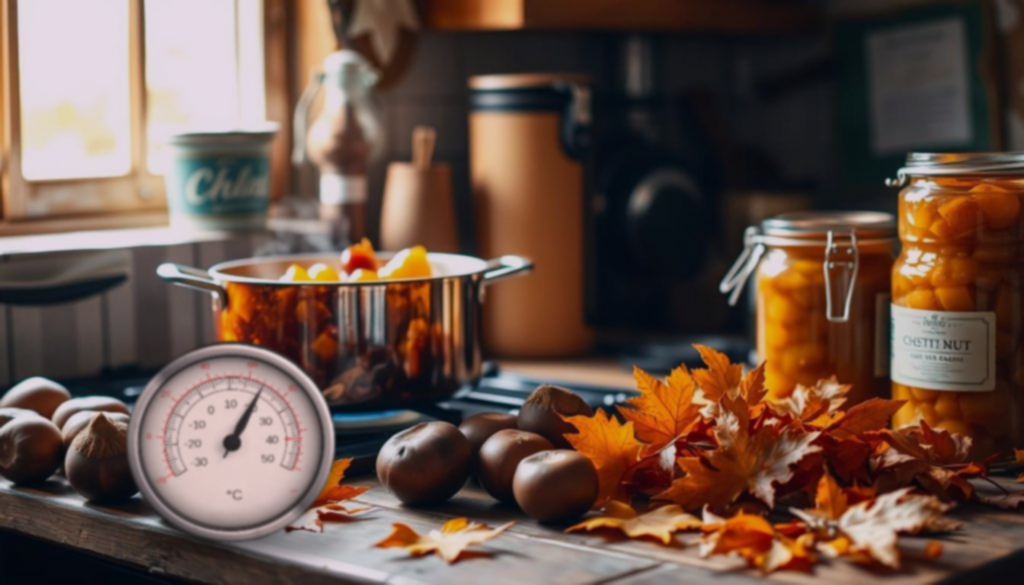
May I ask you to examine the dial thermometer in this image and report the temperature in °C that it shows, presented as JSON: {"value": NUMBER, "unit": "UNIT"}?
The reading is {"value": 20, "unit": "°C"}
